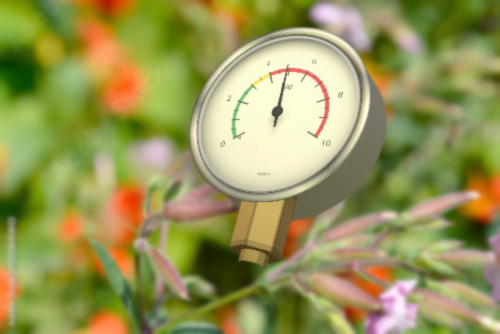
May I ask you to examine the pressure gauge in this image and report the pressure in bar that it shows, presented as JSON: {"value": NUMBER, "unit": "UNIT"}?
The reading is {"value": 5, "unit": "bar"}
